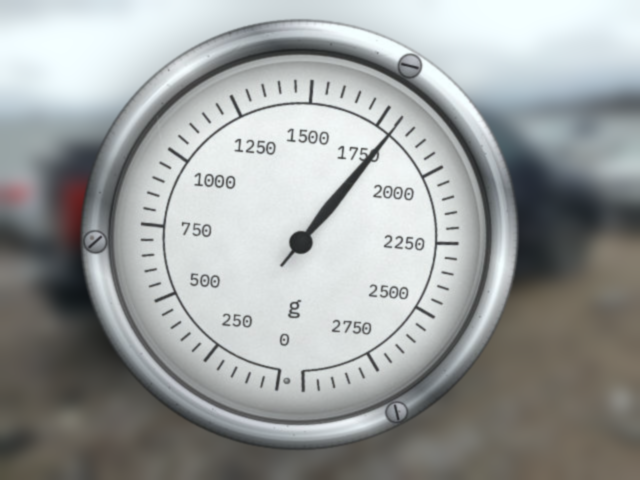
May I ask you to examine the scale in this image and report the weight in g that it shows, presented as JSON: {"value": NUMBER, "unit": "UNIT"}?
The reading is {"value": 1800, "unit": "g"}
